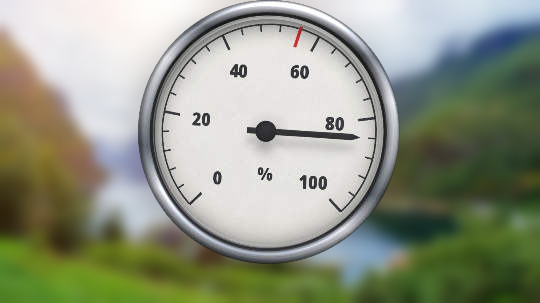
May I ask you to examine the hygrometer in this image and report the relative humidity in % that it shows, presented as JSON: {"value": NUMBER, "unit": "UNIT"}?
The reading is {"value": 84, "unit": "%"}
